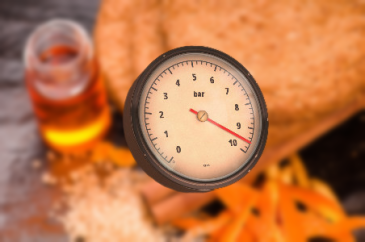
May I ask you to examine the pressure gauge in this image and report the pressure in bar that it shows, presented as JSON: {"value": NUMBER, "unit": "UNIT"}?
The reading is {"value": 9.6, "unit": "bar"}
